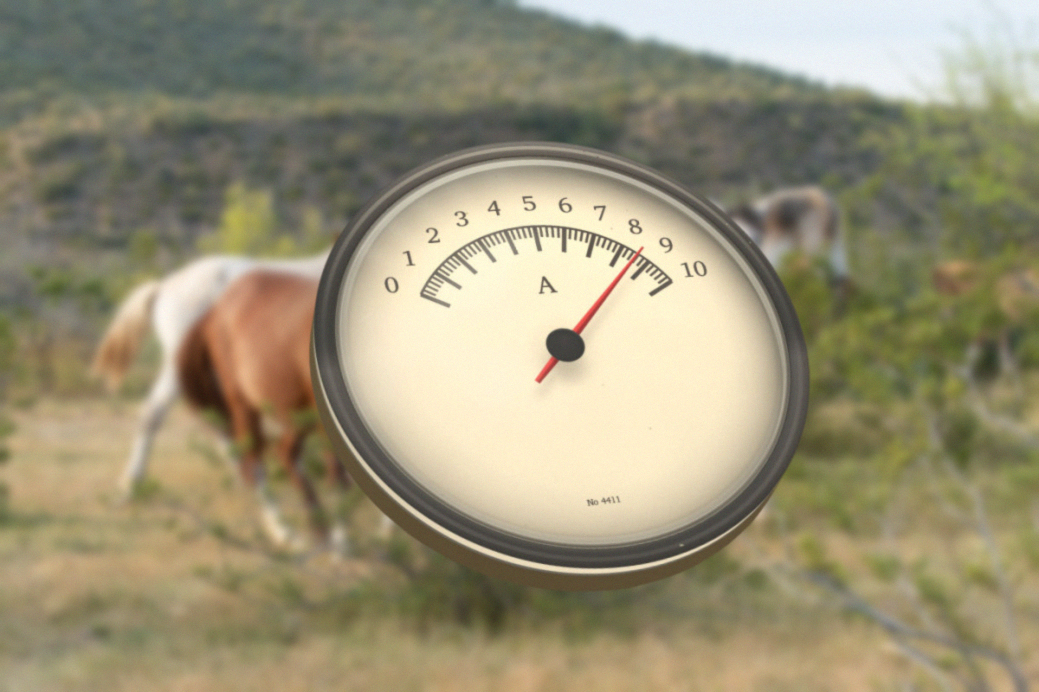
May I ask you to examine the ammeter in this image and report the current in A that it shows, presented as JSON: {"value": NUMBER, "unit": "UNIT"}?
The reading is {"value": 8.6, "unit": "A"}
